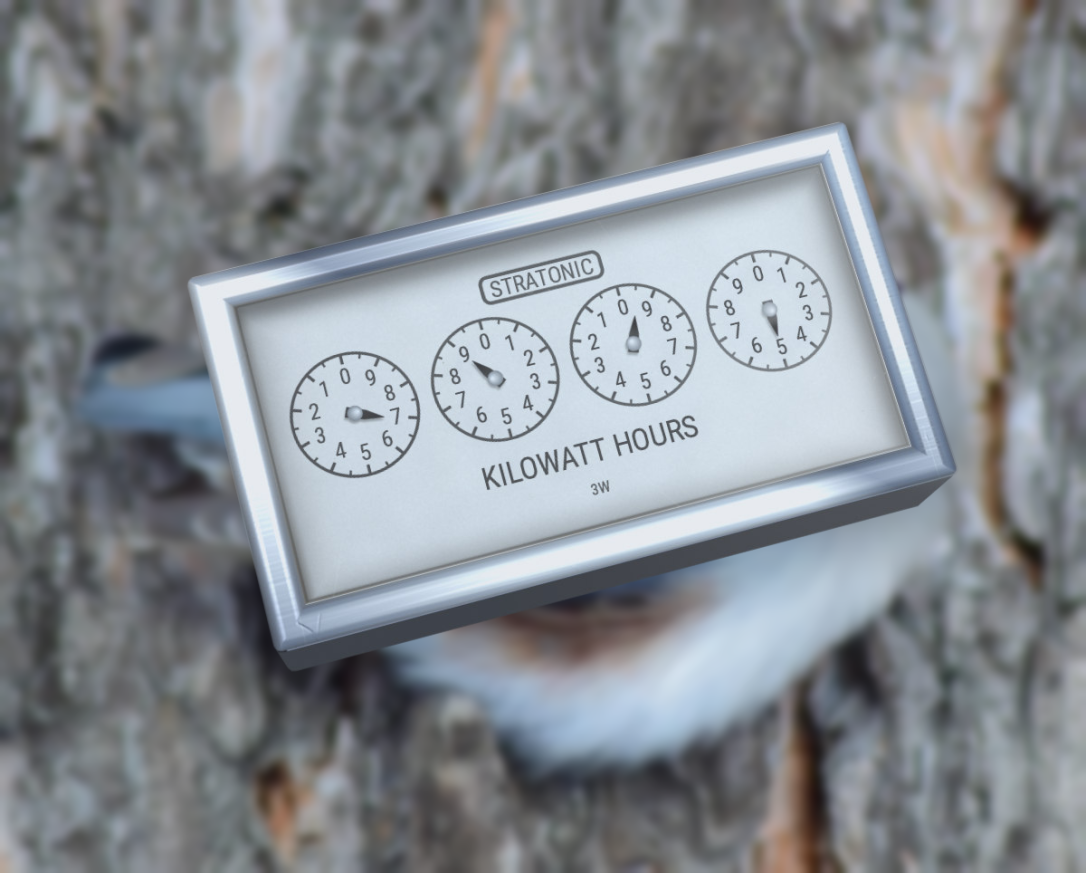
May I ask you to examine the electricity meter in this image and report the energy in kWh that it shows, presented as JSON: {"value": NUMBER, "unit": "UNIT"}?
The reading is {"value": 6895, "unit": "kWh"}
